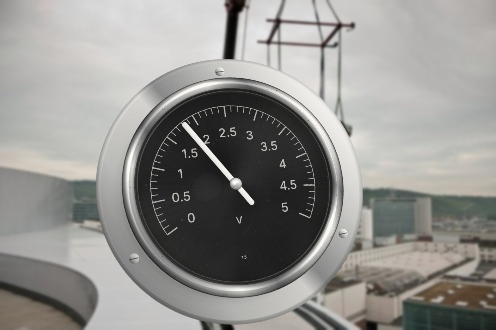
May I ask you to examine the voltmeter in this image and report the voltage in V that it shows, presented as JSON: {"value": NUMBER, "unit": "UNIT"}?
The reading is {"value": 1.8, "unit": "V"}
